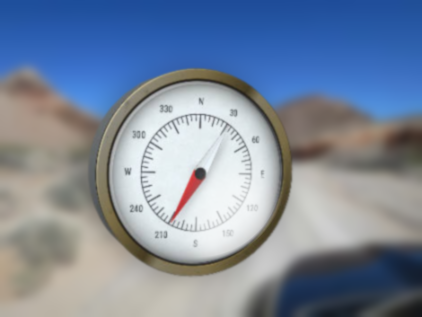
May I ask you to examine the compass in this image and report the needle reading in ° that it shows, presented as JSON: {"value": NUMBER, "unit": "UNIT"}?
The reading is {"value": 210, "unit": "°"}
